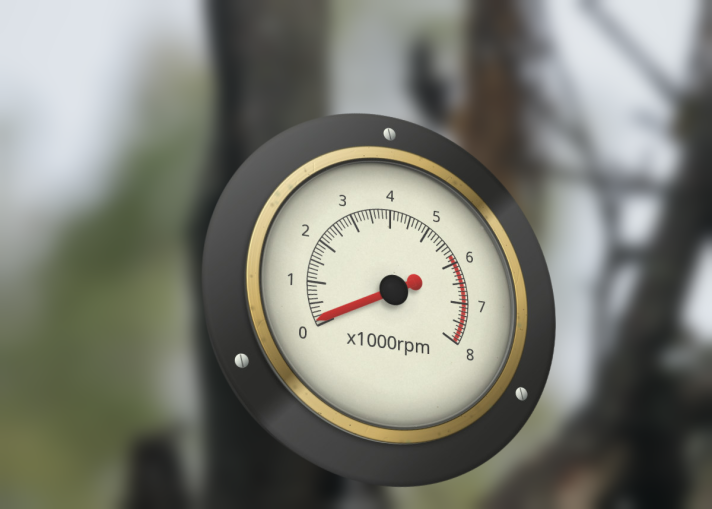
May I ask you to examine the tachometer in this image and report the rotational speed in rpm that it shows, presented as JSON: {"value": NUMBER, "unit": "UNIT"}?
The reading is {"value": 100, "unit": "rpm"}
